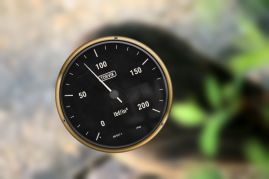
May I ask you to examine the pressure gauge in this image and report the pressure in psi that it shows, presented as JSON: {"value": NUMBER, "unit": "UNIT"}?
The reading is {"value": 85, "unit": "psi"}
